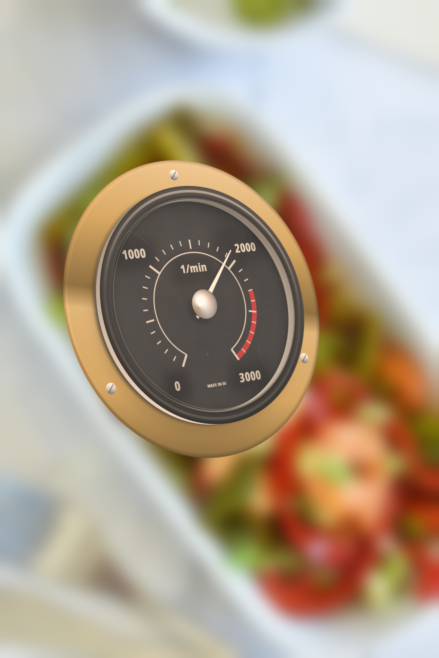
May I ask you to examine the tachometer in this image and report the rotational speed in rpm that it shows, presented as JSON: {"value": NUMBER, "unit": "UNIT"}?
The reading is {"value": 1900, "unit": "rpm"}
